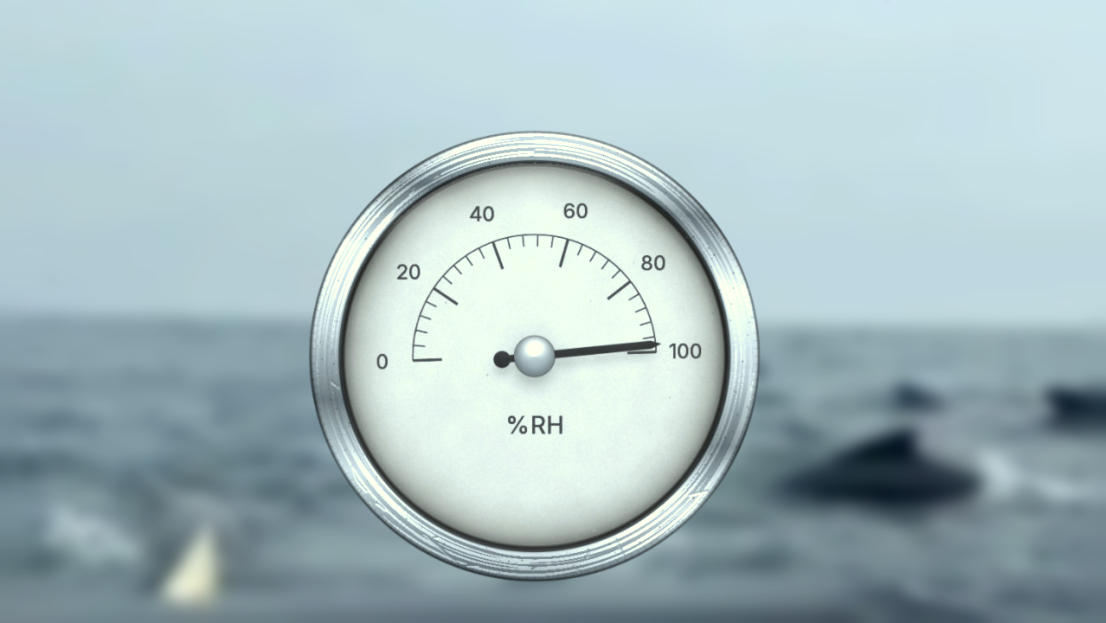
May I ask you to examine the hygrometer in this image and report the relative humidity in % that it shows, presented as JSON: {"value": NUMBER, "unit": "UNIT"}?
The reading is {"value": 98, "unit": "%"}
